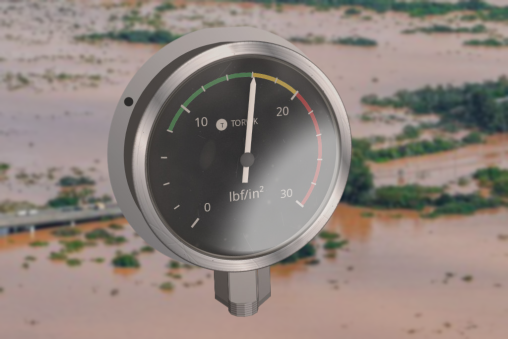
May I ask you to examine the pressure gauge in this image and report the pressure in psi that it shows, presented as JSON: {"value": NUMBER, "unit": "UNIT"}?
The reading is {"value": 16, "unit": "psi"}
